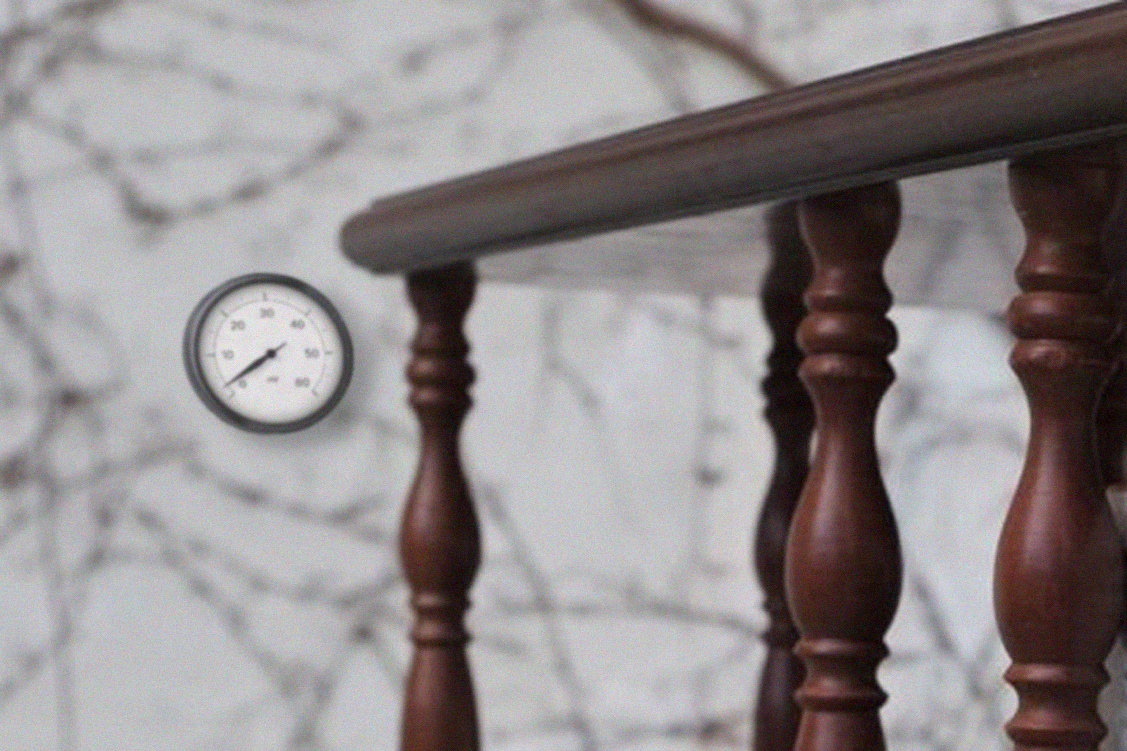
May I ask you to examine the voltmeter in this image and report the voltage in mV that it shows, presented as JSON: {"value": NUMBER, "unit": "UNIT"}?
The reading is {"value": 2.5, "unit": "mV"}
